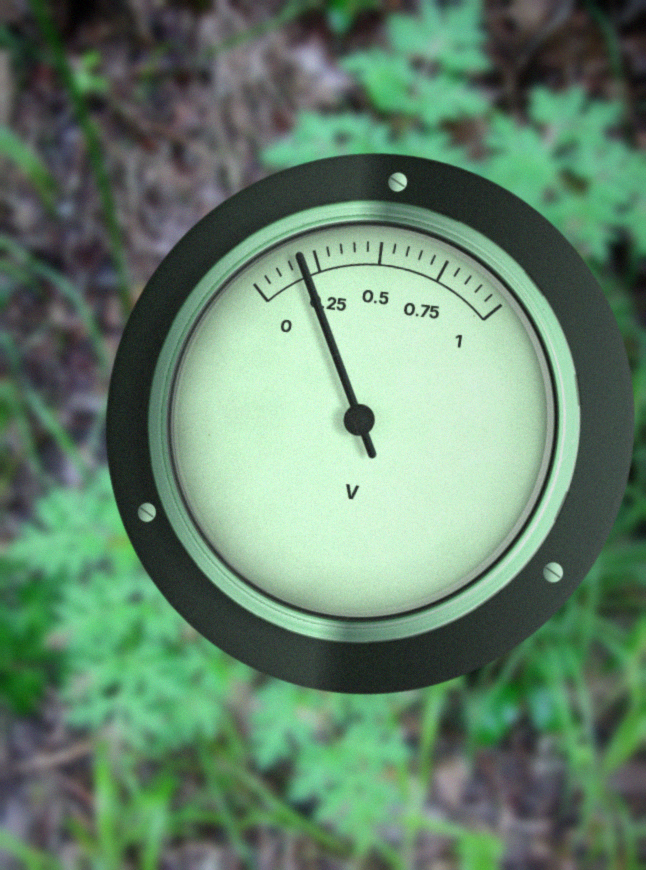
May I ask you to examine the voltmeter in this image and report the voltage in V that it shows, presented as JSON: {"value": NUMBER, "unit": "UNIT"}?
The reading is {"value": 0.2, "unit": "V"}
